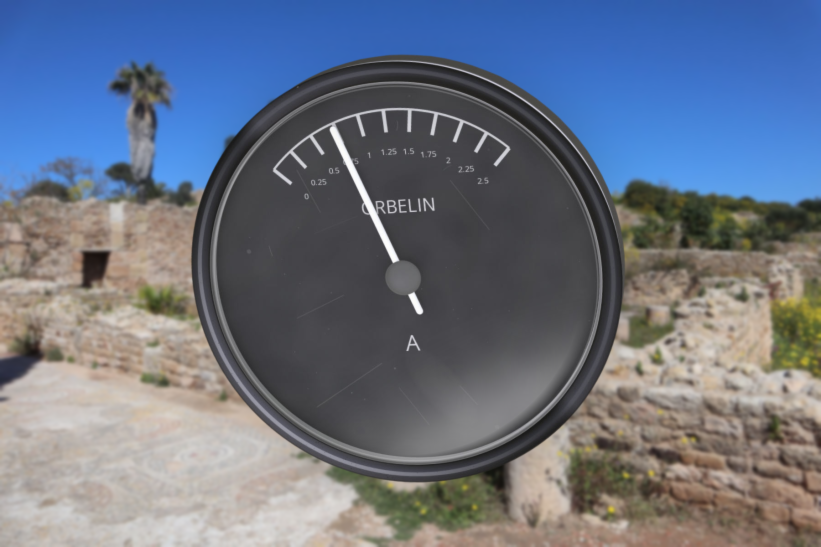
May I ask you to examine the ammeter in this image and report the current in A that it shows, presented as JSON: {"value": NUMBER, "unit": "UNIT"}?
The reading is {"value": 0.75, "unit": "A"}
